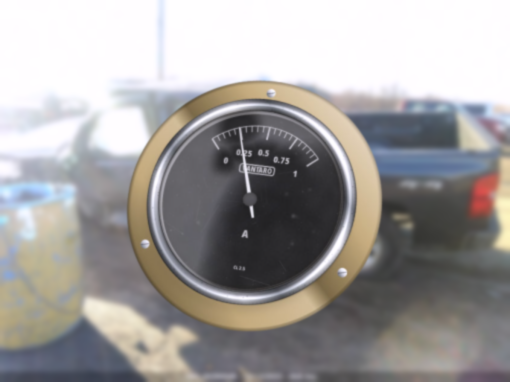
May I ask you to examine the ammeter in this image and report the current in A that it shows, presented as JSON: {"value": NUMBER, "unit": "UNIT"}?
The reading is {"value": 0.25, "unit": "A"}
